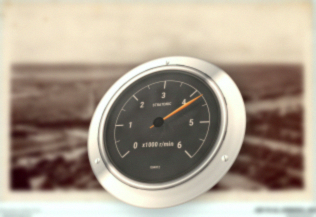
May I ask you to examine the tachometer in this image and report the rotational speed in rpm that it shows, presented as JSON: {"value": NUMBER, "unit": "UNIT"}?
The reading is {"value": 4250, "unit": "rpm"}
